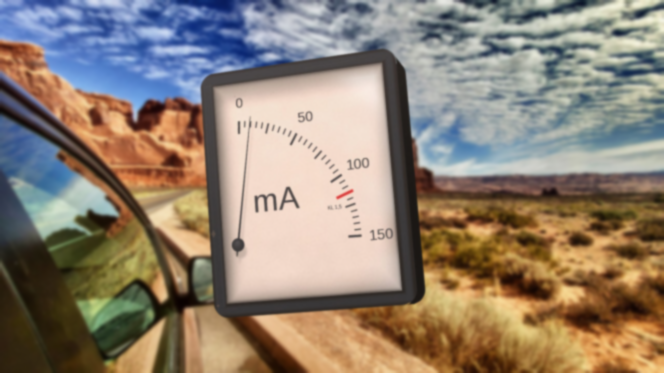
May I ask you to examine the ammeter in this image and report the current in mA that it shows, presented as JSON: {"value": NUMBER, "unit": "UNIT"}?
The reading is {"value": 10, "unit": "mA"}
